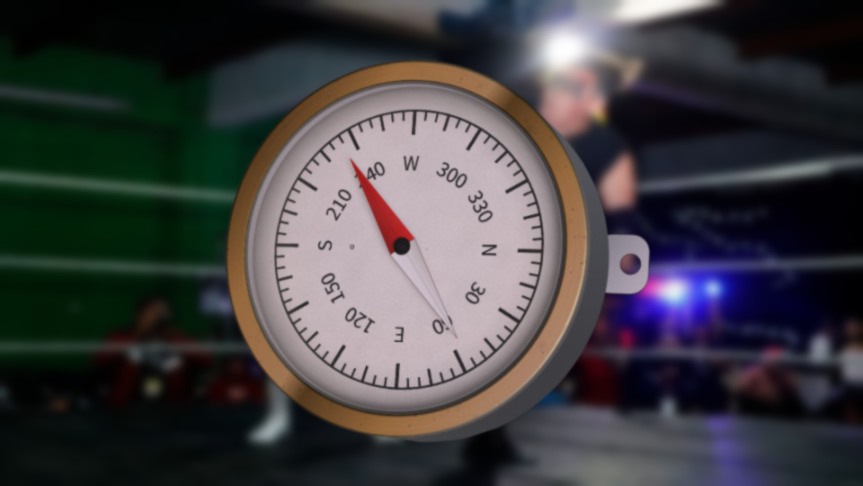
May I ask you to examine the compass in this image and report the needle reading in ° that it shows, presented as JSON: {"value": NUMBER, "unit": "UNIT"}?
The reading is {"value": 235, "unit": "°"}
